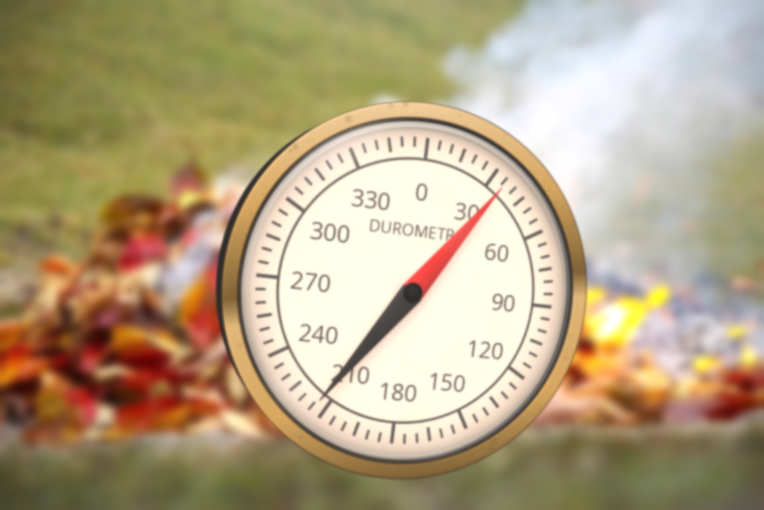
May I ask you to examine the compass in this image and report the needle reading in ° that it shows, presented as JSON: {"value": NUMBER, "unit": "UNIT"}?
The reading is {"value": 35, "unit": "°"}
